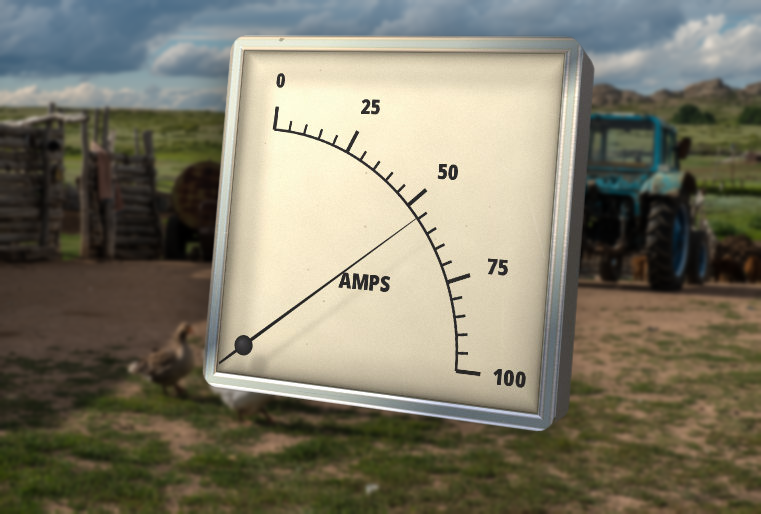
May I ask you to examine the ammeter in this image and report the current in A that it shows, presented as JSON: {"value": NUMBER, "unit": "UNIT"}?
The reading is {"value": 55, "unit": "A"}
